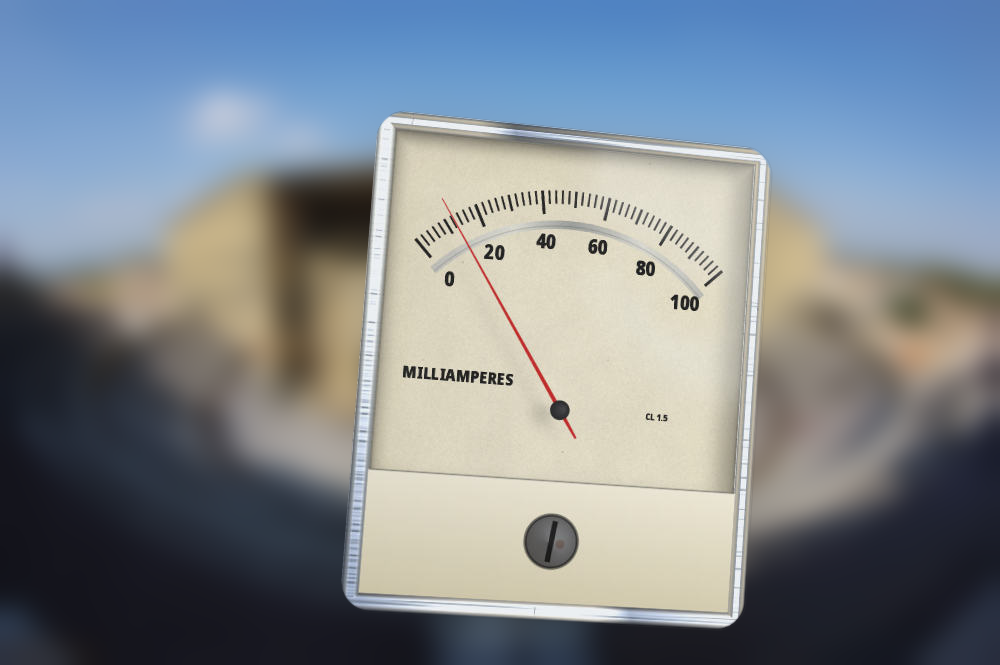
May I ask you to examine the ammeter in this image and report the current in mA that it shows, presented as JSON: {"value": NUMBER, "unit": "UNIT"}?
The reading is {"value": 12, "unit": "mA"}
